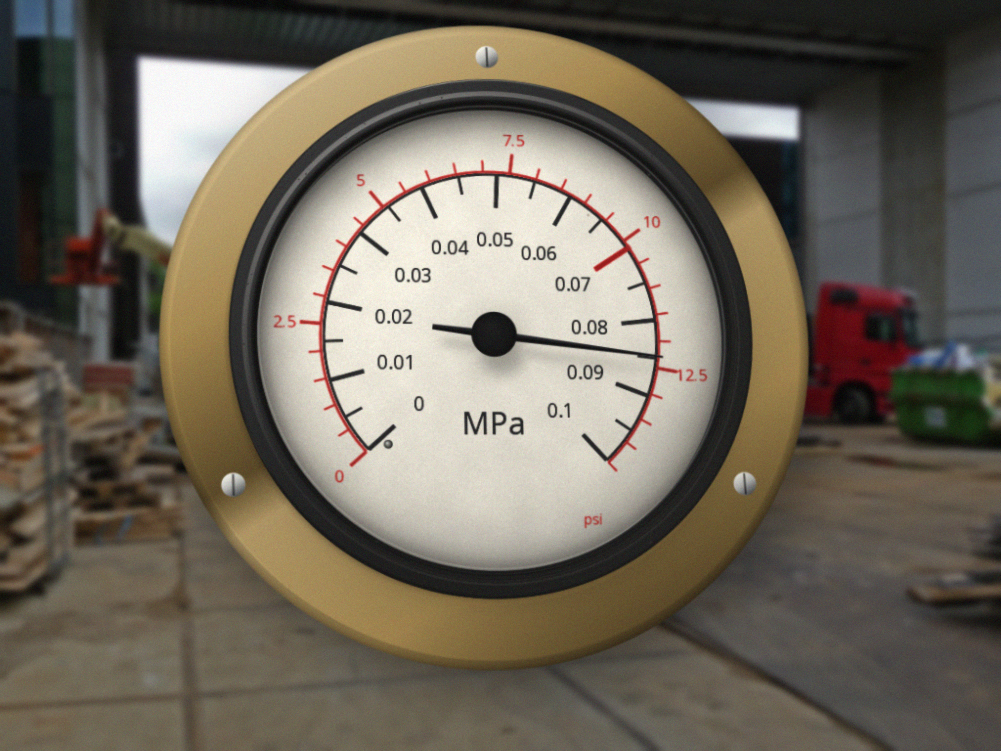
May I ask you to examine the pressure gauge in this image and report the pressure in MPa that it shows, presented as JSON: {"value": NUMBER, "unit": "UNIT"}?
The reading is {"value": 0.085, "unit": "MPa"}
